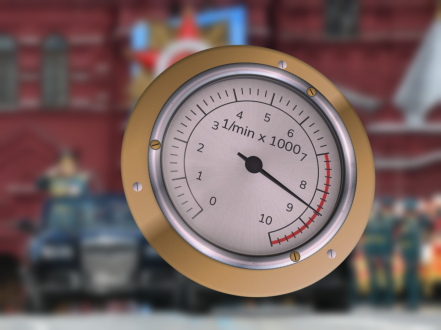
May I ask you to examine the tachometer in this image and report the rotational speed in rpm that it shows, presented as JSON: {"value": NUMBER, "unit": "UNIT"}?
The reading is {"value": 8600, "unit": "rpm"}
